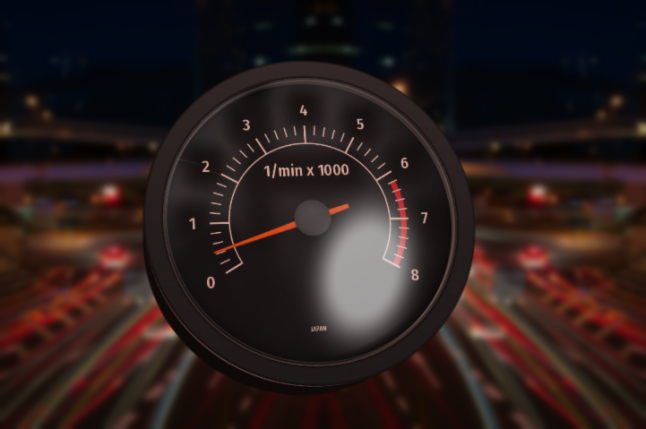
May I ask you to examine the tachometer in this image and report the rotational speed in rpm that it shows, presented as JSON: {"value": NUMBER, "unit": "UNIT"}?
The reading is {"value": 400, "unit": "rpm"}
